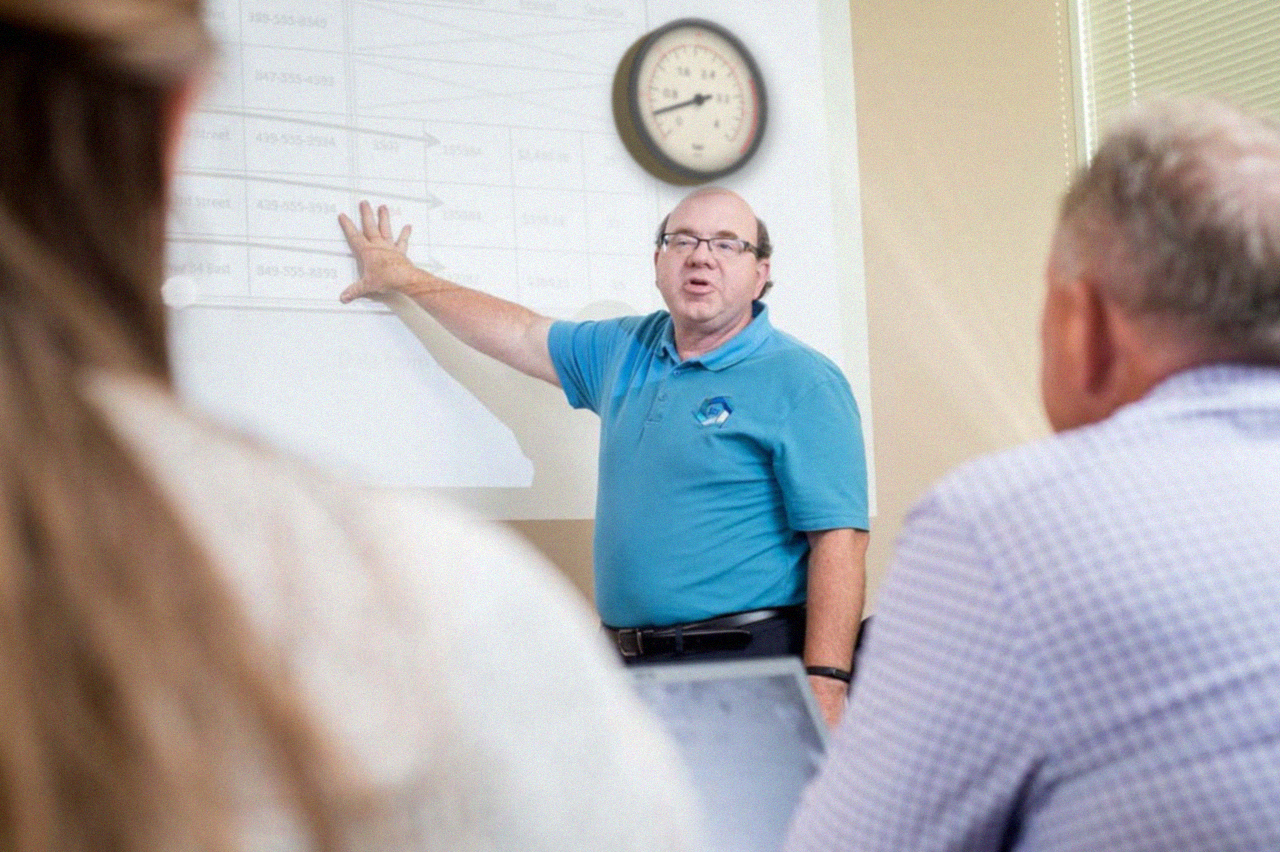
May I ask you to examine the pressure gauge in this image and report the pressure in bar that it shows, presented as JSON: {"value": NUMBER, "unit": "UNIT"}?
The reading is {"value": 0.4, "unit": "bar"}
